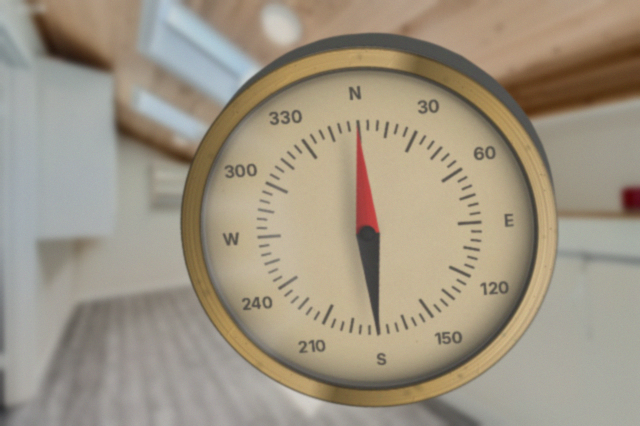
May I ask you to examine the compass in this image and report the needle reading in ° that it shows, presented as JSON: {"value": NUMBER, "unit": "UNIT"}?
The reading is {"value": 0, "unit": "°"}
